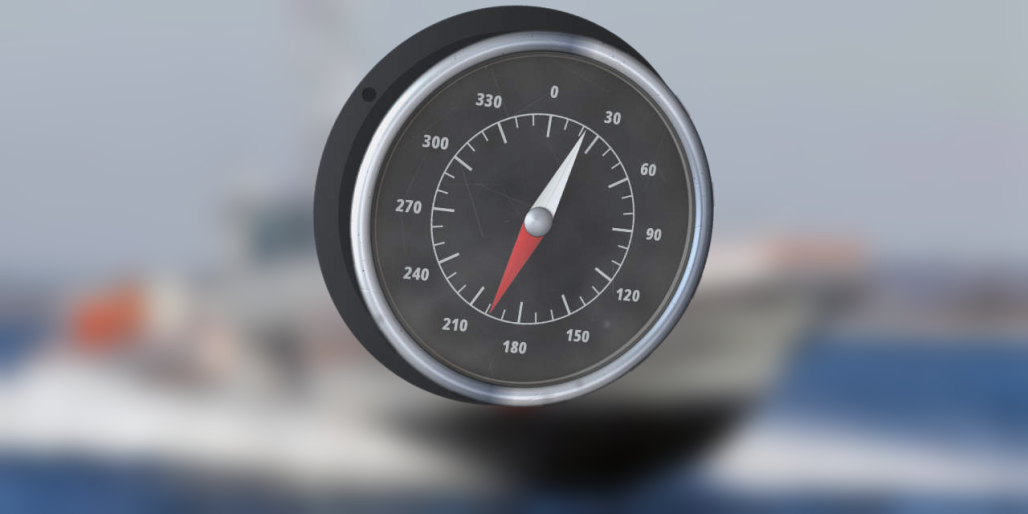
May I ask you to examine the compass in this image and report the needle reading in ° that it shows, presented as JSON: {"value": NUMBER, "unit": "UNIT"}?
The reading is {"value": 200, "unit": "°"}
